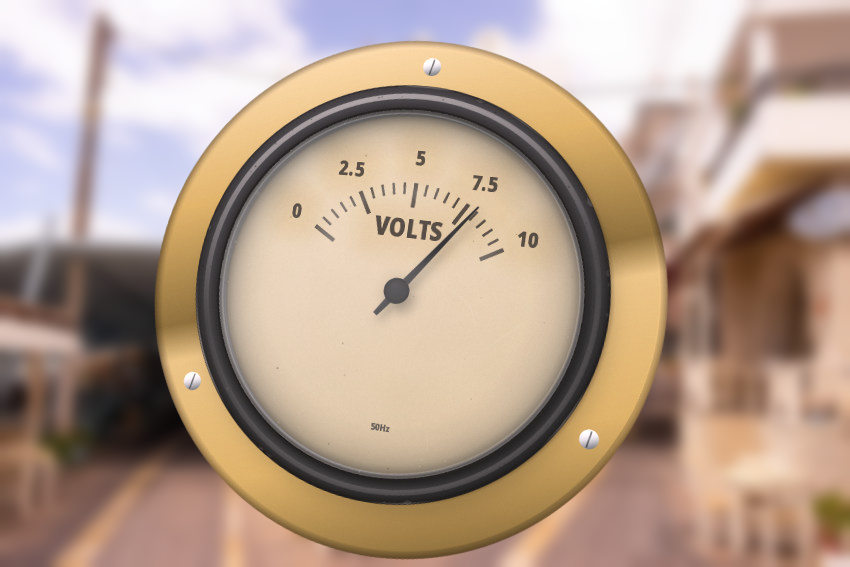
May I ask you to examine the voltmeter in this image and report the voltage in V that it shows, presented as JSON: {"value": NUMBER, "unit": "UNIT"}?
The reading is {"value": 8, "unit": "V"}
